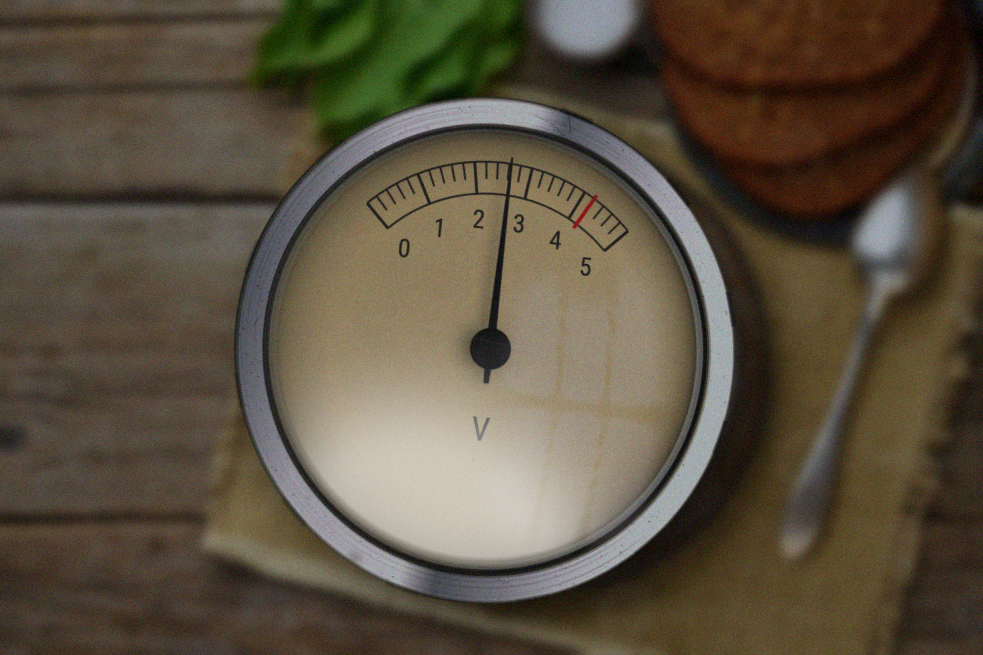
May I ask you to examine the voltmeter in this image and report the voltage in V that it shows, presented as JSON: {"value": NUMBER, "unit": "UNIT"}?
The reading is {"value": 2.6, "unit": "V"}
